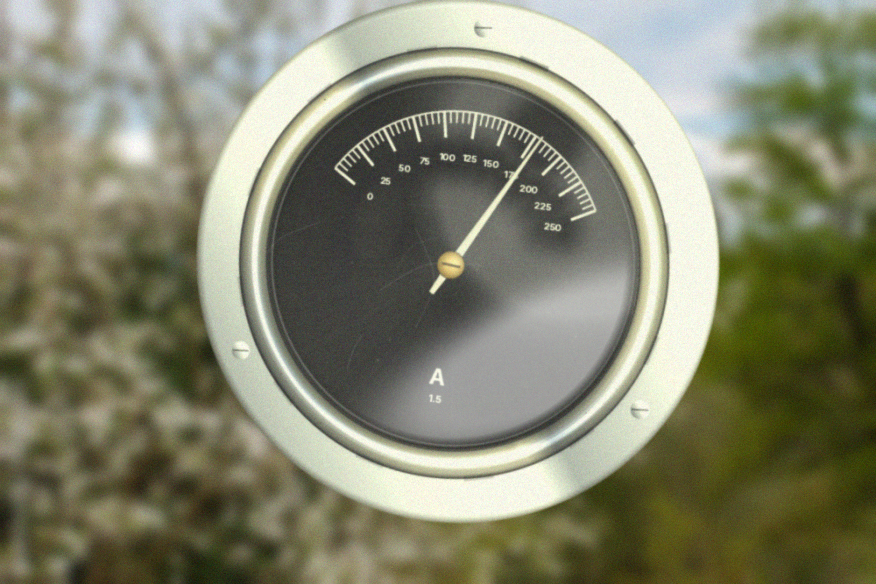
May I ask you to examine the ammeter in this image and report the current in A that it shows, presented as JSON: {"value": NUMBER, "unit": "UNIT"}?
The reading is {"value": 180, "unit": "A"}
